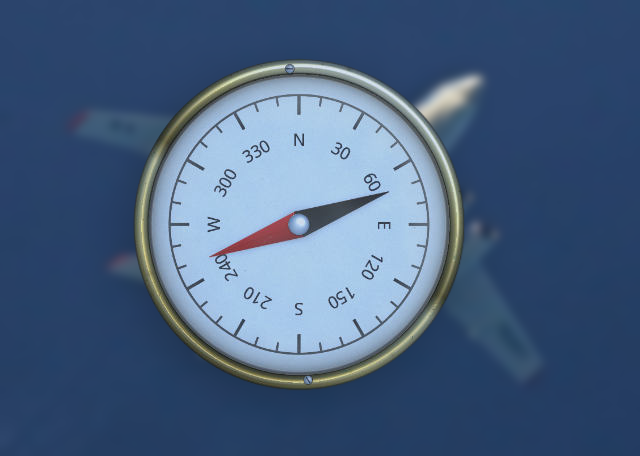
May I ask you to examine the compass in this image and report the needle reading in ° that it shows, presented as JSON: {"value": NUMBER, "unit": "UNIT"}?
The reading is {"value": 250, "unit": "°"}
